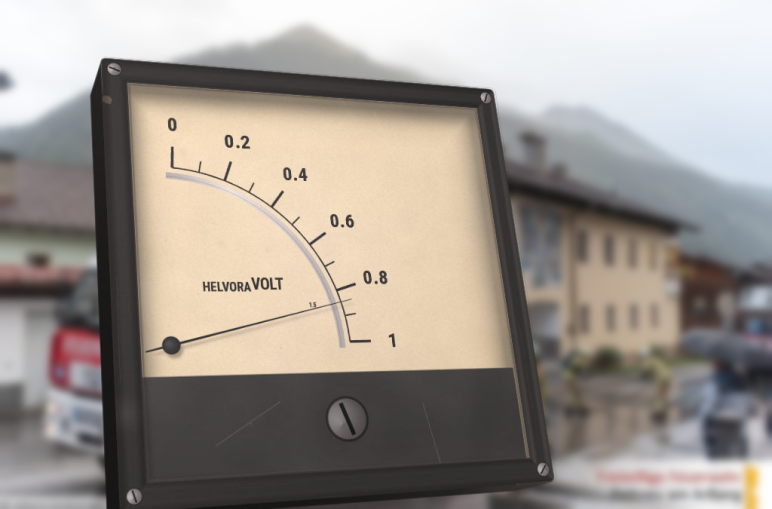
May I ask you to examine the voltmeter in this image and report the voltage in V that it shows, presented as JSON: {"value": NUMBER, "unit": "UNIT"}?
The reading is {"value": 0.85, "unit": "V"}
